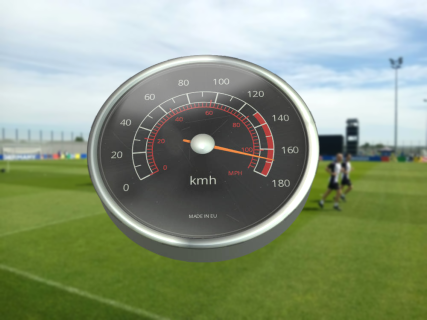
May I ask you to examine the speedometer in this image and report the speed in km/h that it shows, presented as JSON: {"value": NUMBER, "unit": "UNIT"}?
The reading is {"value": 170, "unit": "km/h"}
